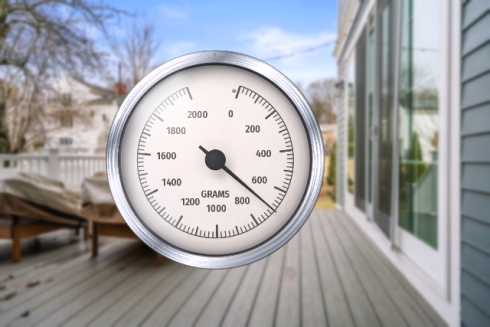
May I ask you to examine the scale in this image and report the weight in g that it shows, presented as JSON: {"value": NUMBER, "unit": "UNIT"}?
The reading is {"value": 700, "unit": "g"}
